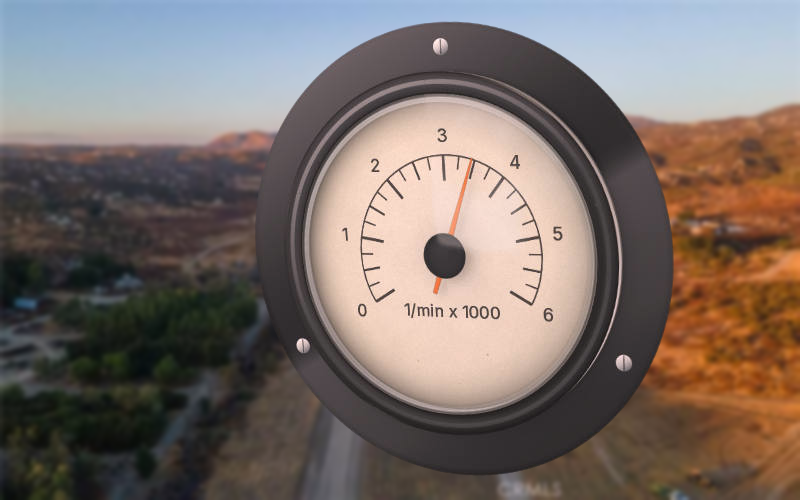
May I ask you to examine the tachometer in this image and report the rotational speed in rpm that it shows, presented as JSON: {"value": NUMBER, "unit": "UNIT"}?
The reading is {"value": 3500, "unit": "rpm"}
